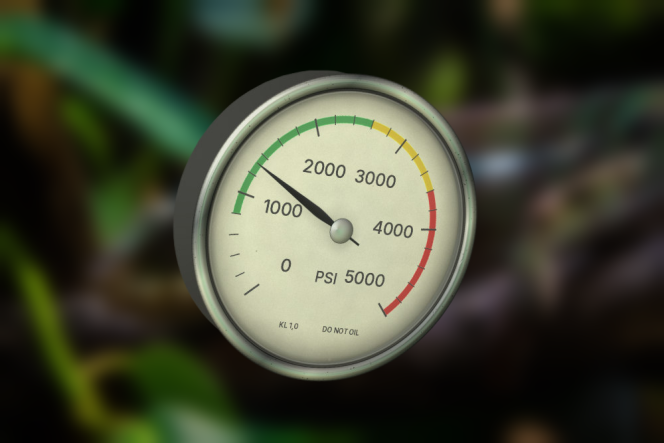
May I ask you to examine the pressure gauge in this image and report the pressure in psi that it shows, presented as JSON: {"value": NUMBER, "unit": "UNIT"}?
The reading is {"value": 1300, "unit": "psi"}
